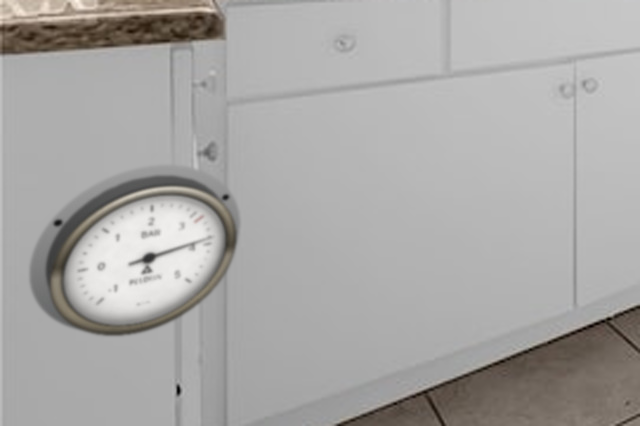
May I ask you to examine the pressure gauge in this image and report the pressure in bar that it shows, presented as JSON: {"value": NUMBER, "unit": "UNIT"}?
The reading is {"value": 3.8, "unit": "bar"}
